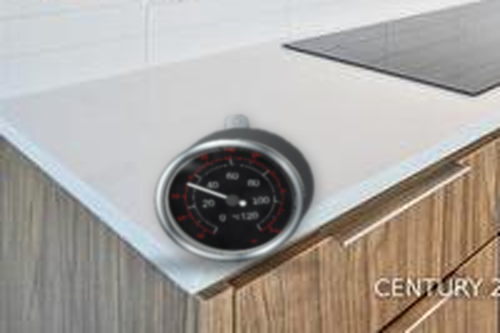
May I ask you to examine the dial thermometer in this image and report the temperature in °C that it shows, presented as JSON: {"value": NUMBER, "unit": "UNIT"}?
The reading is {"value": 35, "unit": "°C"}
